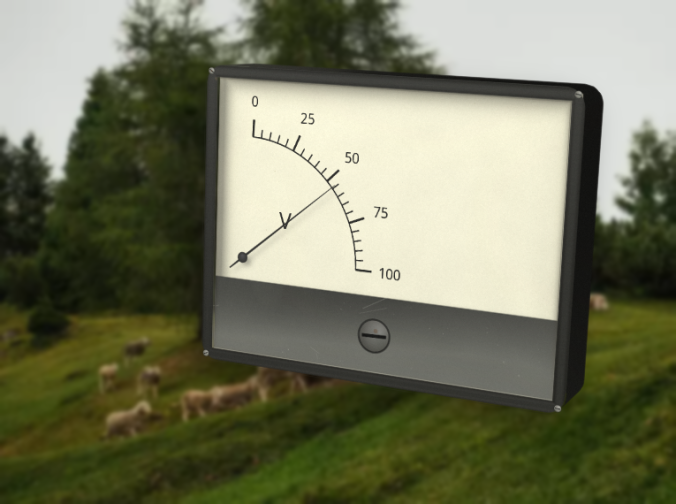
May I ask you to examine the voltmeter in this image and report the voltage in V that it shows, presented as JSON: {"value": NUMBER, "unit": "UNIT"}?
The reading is {"value": 55, "unit": "V"}
